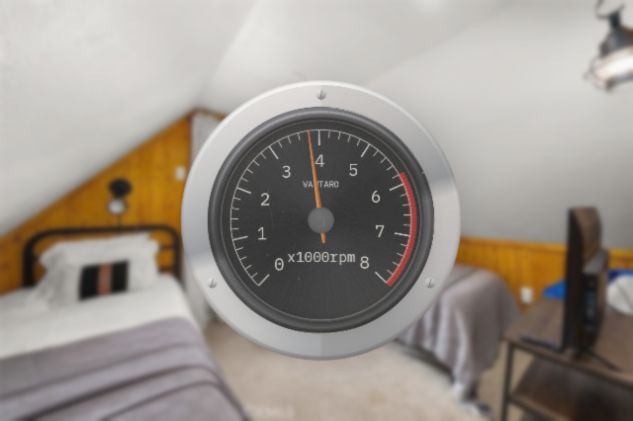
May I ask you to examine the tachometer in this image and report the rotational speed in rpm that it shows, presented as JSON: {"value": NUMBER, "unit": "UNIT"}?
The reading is {"value": 3800, "unit": "rpm"}
